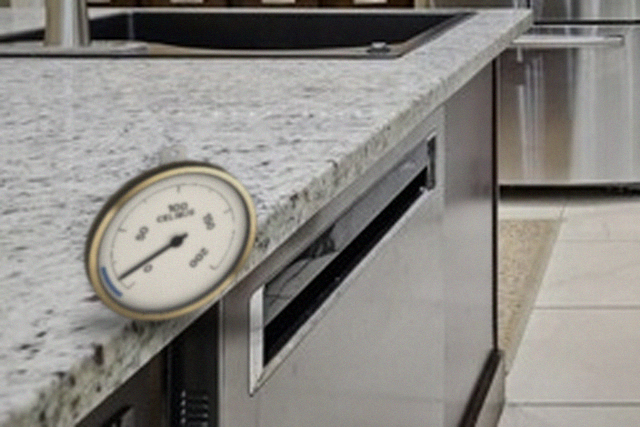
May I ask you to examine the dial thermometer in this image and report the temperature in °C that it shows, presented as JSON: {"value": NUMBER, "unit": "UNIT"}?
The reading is {"value": 12.5, "unit": "°C"}
